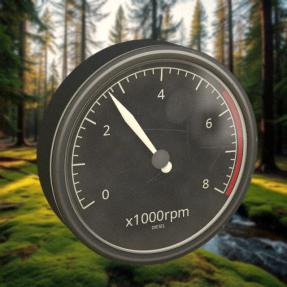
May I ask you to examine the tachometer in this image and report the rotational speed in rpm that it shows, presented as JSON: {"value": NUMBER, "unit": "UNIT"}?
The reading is {"value": 2700, "unit": "rpm"}
